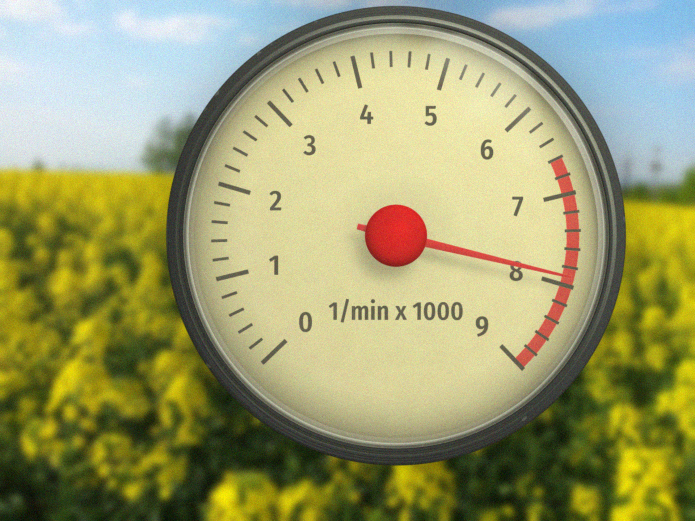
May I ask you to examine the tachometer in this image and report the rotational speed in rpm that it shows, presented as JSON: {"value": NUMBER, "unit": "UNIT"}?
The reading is {"value": 7900, "unit": "rpm"}
